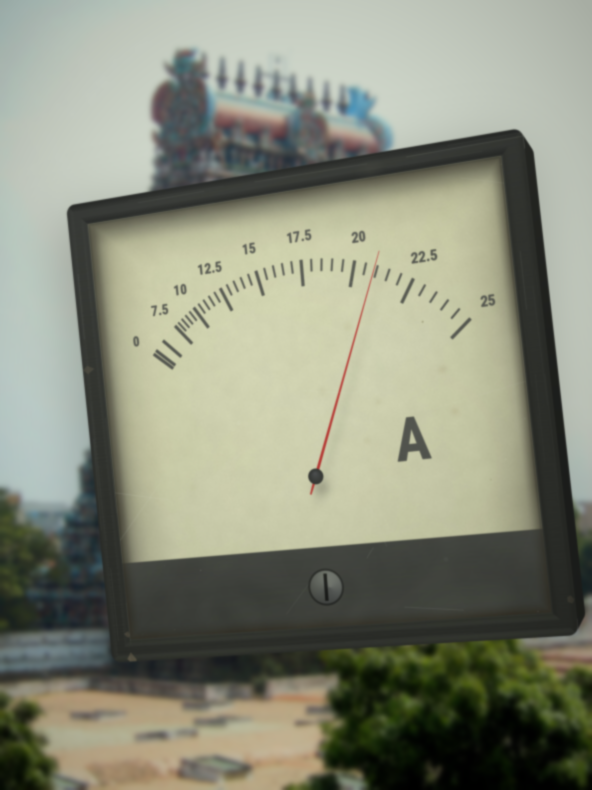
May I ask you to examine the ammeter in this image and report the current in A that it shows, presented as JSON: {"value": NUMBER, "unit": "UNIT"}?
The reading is {"value": 21, "unit": "A"}
